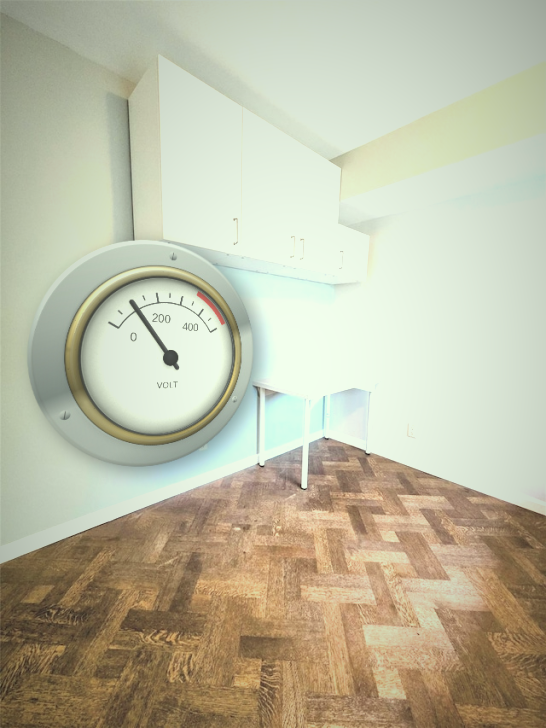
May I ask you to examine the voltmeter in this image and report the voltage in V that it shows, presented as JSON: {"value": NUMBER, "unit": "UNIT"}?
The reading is {"value": 100, "unit": "V"}
